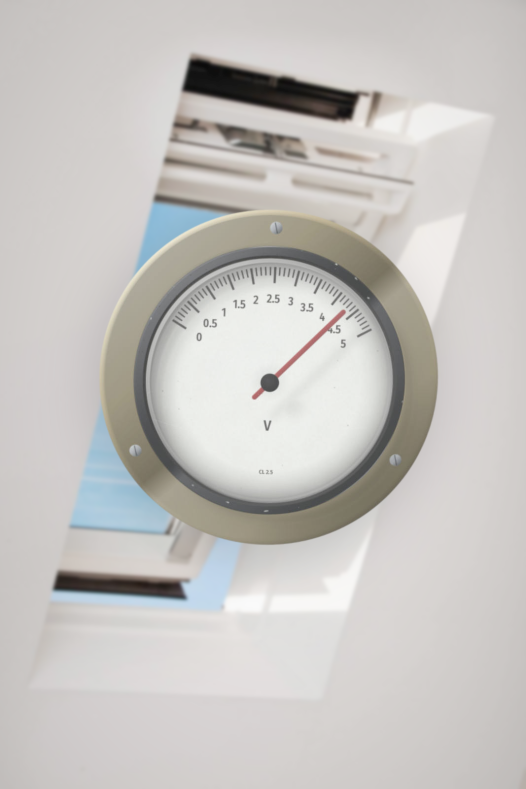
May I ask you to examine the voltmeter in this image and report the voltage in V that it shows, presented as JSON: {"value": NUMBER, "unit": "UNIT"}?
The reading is {"value": 4.3, "unit": "V"}
